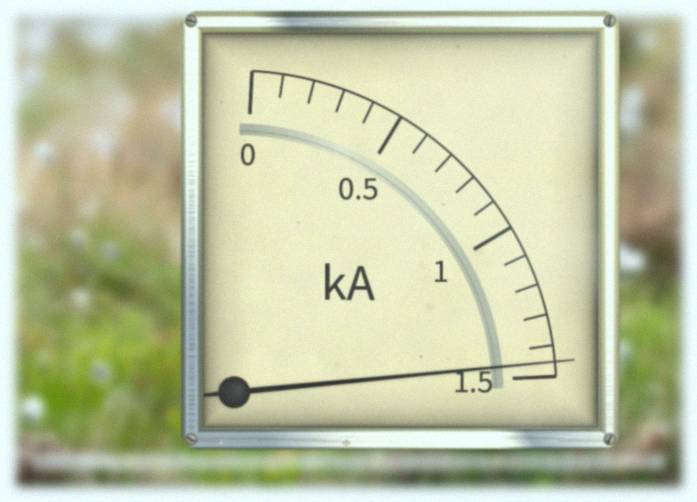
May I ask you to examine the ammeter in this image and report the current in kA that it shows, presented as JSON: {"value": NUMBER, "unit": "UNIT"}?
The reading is {"value": 1.45, "unit": "kA"}
